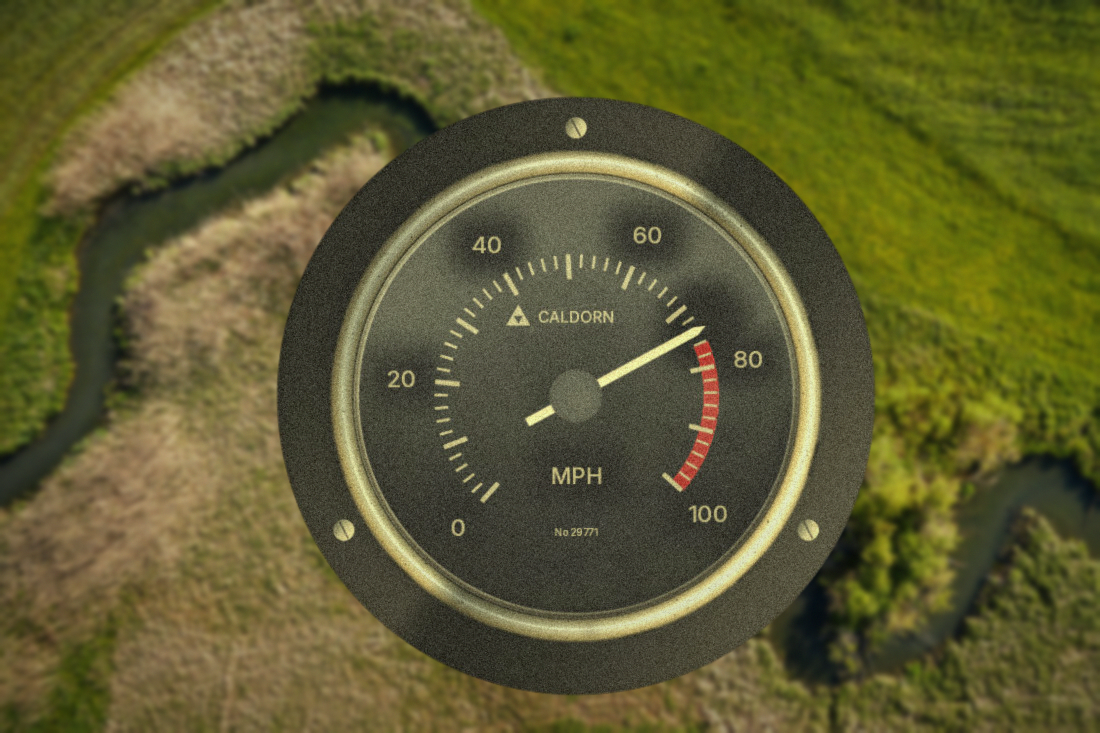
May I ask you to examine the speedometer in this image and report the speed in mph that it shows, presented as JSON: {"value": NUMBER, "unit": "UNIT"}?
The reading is {"value": 74, "unit": "mph"}
